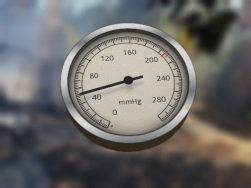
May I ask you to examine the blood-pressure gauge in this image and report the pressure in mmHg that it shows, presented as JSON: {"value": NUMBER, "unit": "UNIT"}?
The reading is {"value": 50, "unit": "mmHg"}
